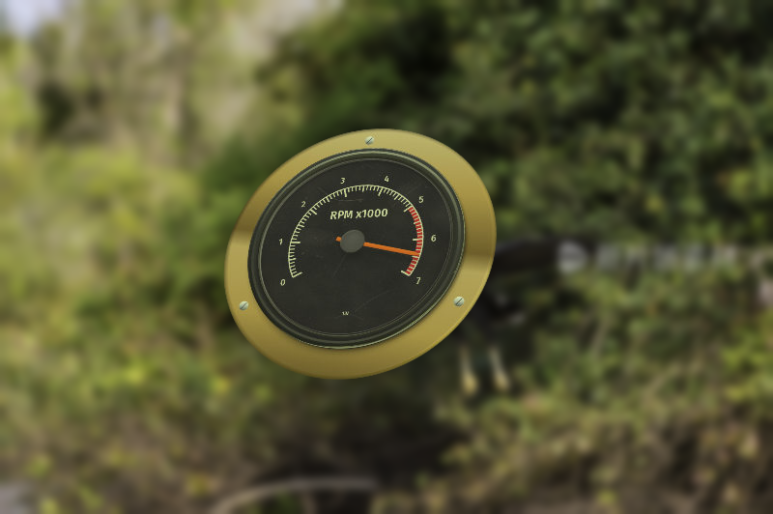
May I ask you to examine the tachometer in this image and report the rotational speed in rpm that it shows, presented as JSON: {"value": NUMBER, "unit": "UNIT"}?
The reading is {"value": 6500, "unit": "rpm"}
